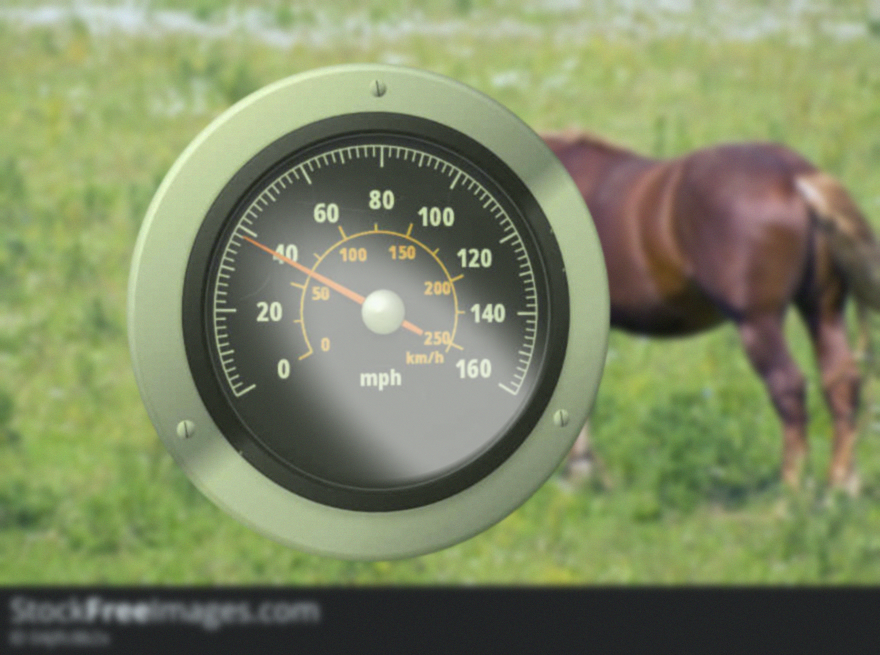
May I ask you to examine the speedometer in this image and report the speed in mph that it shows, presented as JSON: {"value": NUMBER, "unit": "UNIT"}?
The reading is {"value": 38, "unit": "mph"}
